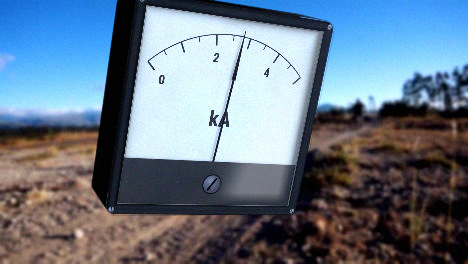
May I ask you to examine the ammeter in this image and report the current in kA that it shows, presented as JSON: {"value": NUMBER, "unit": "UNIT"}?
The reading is {"value": 2.75, "unit": "kA"}
